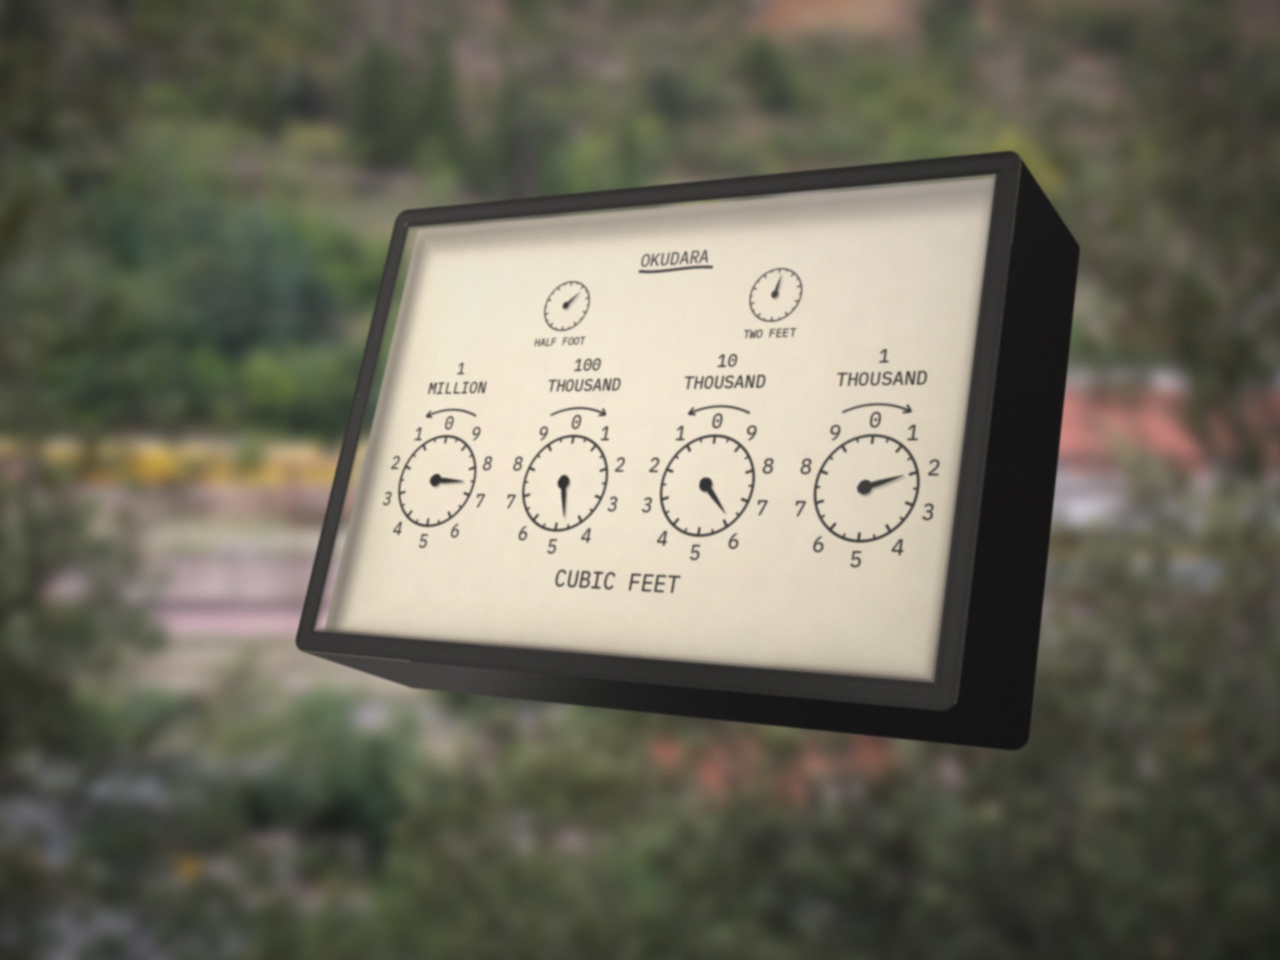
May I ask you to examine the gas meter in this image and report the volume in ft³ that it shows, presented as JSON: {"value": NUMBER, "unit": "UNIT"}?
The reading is {"value": 746200, "unit": "ft³"}
